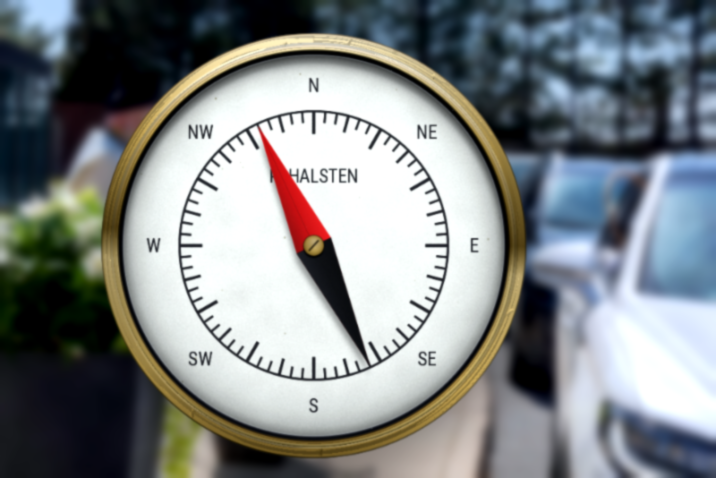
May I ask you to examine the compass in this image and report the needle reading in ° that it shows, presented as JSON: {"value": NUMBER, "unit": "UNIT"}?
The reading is {"value": 335, "unit": "°"}
